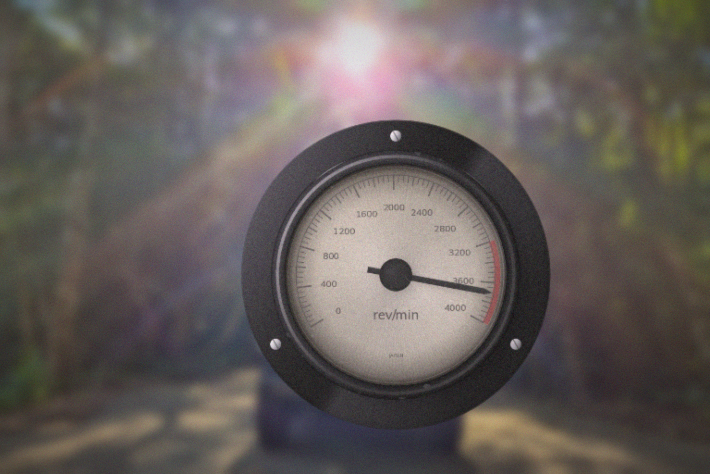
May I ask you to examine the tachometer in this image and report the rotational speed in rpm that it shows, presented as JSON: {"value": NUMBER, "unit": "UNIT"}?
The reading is {"value": 3700, "unit": "rpm"}
